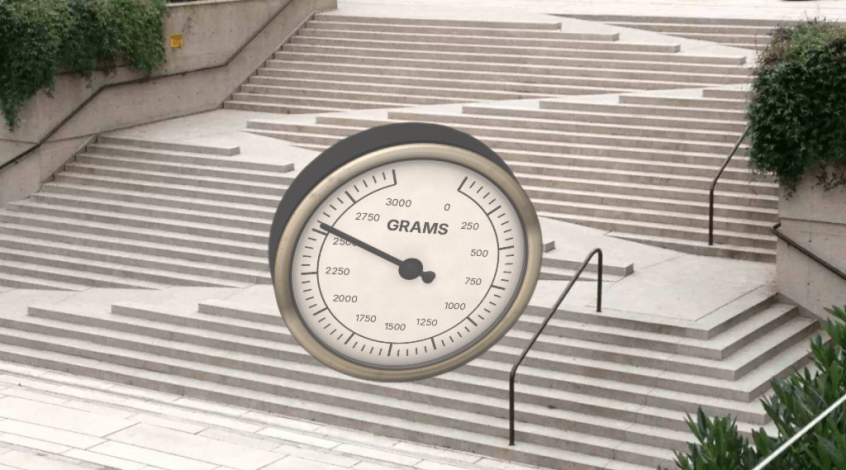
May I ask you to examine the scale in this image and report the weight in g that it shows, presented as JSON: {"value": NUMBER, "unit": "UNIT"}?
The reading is {"value": 2550, "unit": "g"}
